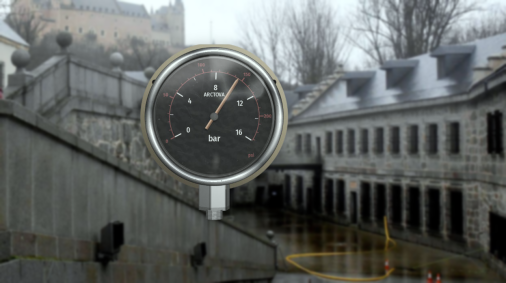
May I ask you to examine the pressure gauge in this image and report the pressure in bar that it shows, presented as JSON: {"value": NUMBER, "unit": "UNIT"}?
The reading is {"value": 10, "unit": "bar"}
